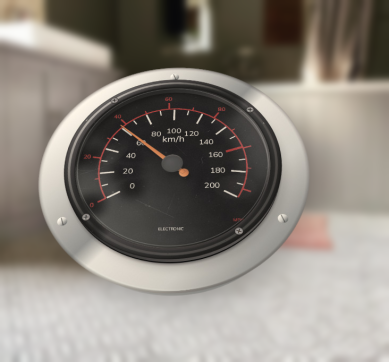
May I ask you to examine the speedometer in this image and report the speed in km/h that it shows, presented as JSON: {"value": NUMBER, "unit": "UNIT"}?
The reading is {"value": 60, "unit": "km/h"}
